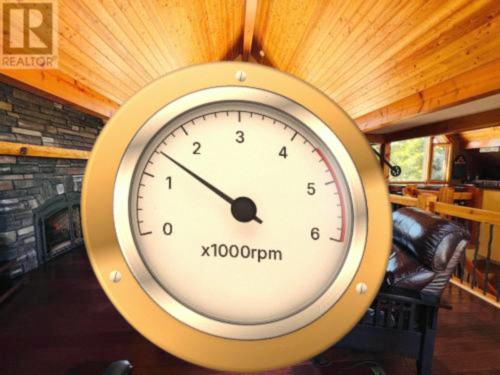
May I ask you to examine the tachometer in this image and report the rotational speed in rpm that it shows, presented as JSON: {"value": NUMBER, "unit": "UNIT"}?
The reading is {"value": 1400, "unit": "rpm"}
